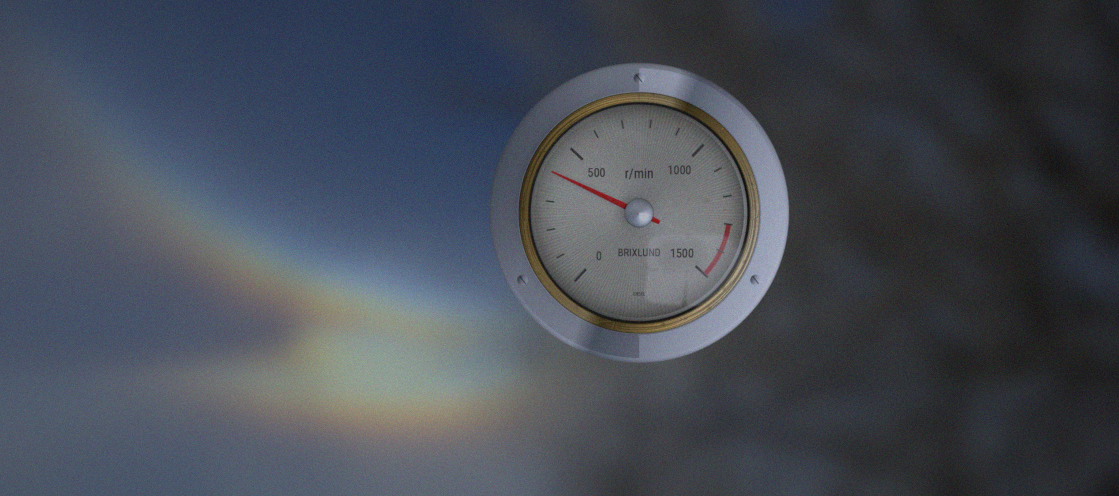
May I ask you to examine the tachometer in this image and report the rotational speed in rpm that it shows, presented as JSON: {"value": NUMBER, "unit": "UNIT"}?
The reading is {"value": 400, "unit": "rpm"}
